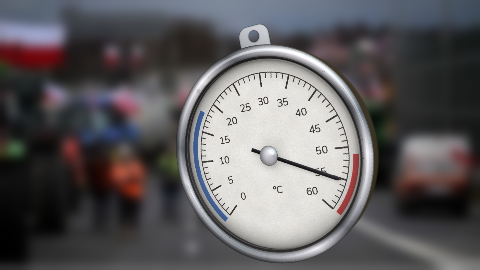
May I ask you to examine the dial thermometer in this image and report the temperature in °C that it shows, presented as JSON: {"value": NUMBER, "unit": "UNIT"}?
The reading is {"value": 55, "unit": "°C"}
